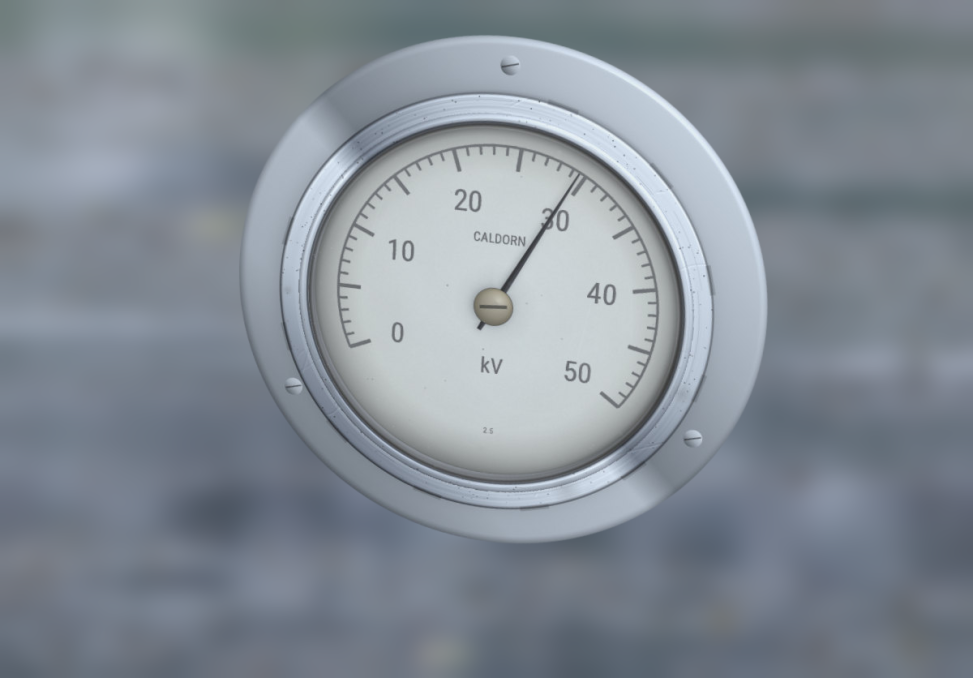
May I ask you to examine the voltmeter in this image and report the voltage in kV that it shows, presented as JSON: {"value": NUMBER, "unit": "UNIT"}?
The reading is {"value": 29.5, "unit": "kV"}
